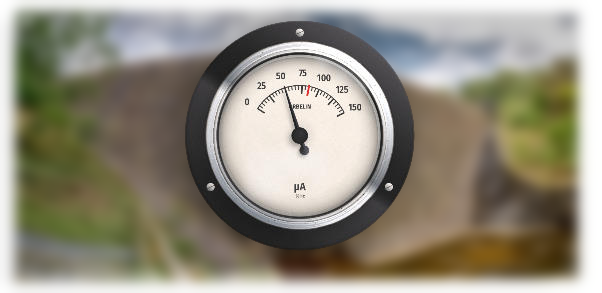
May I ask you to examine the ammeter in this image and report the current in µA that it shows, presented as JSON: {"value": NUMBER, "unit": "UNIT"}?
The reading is {"value": 50, "unit": "µA"}
